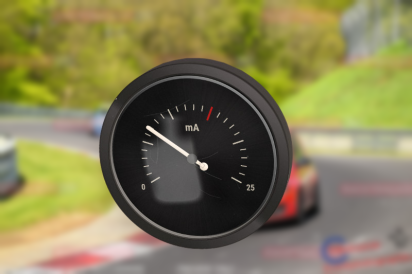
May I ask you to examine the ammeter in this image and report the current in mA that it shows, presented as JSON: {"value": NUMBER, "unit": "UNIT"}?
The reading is {"value": 7, "unit": "mA"}
